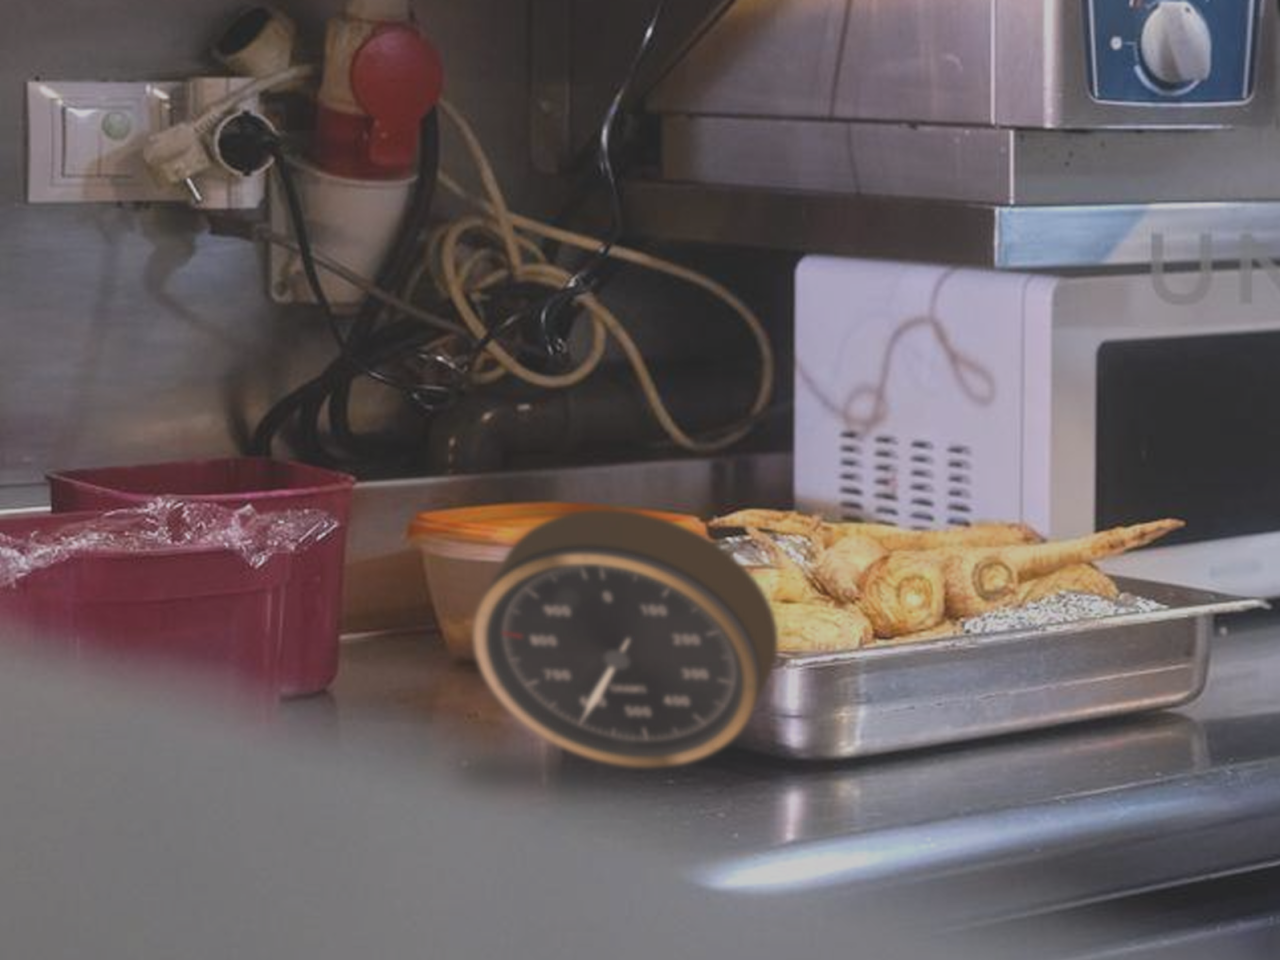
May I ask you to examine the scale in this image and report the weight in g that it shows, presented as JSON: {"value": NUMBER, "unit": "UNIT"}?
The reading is {"value": 600, "unit": "g"}
